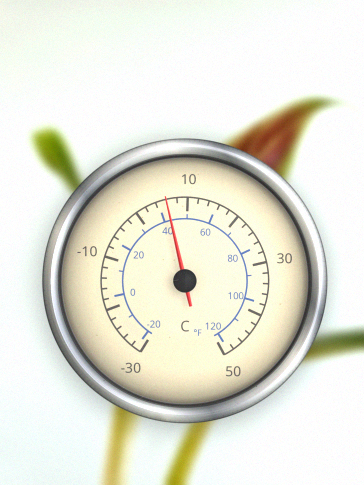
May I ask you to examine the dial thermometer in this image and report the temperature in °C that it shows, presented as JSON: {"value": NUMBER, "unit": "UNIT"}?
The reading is {"value": 6, "unit": "°C"}
